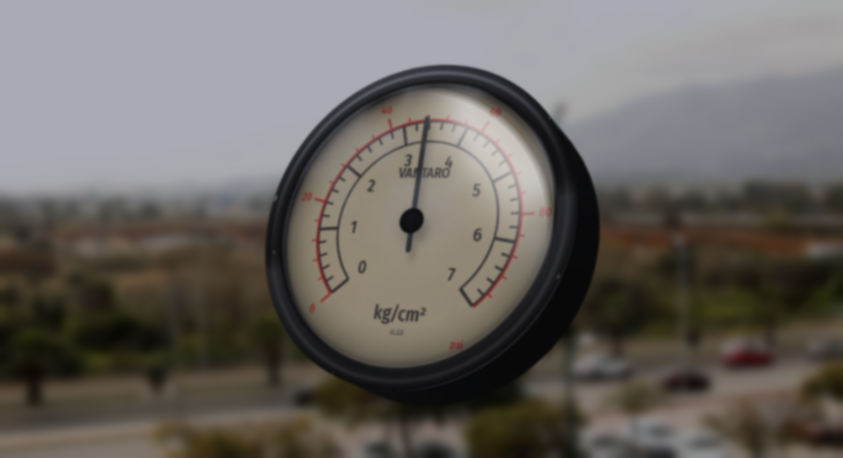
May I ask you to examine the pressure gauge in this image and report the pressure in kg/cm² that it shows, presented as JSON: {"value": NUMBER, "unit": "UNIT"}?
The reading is {"value": 3.4, "unit": "kg/cm²"}
